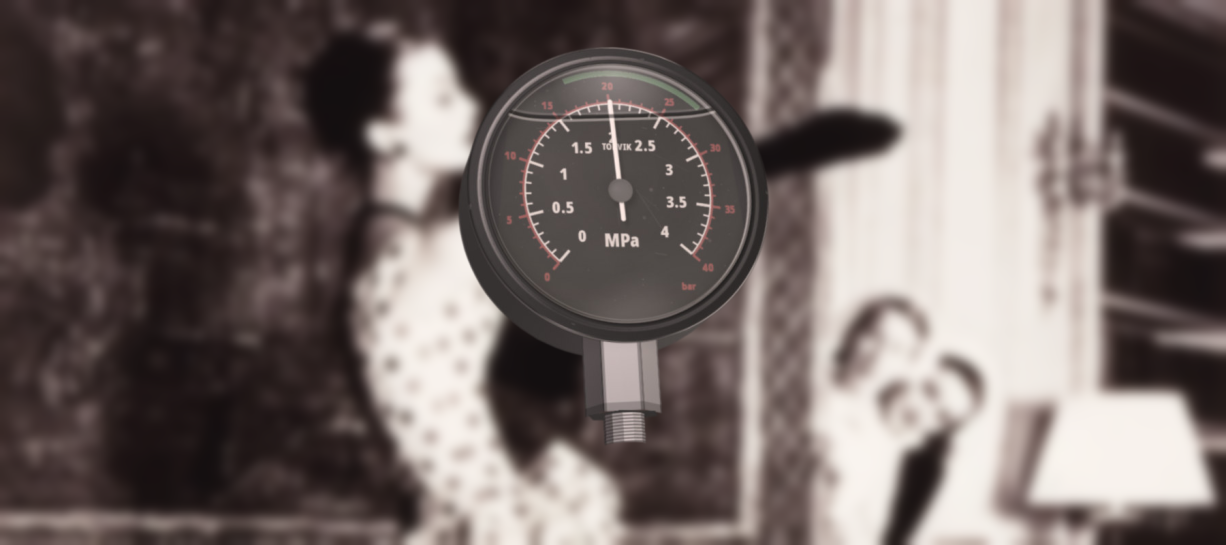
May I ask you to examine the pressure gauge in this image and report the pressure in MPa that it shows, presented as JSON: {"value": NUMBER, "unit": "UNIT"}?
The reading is {"value": 2, "unit": "MPa"}
